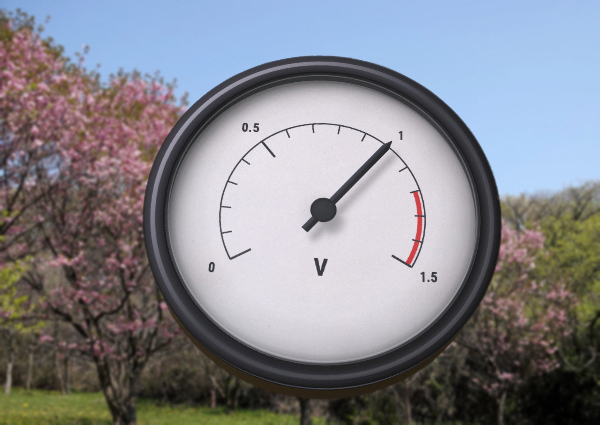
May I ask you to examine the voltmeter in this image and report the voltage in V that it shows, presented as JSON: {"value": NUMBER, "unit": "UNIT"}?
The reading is {"value": 1, "unit": "V"}
